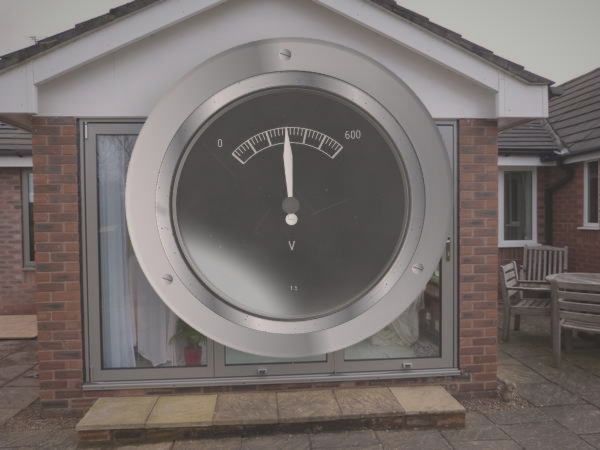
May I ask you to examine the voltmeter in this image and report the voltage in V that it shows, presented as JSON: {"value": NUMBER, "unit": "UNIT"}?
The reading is {"value": 300, "unit": "V"}
